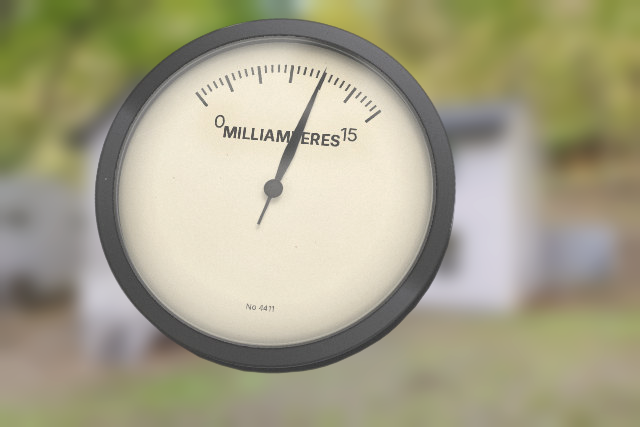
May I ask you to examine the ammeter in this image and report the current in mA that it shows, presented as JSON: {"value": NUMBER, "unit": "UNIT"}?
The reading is {"value": 10, "unit": "mA"}
